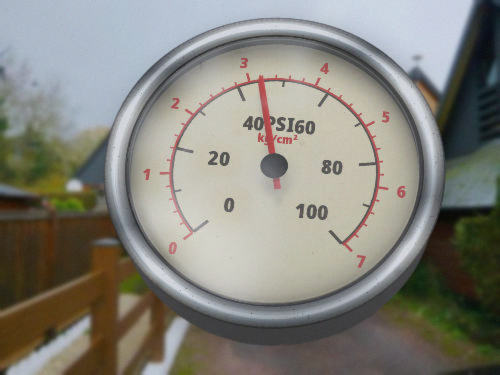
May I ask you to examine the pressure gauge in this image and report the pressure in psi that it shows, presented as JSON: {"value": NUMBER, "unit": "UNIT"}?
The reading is {"value": 45, "unit": "psi"}
